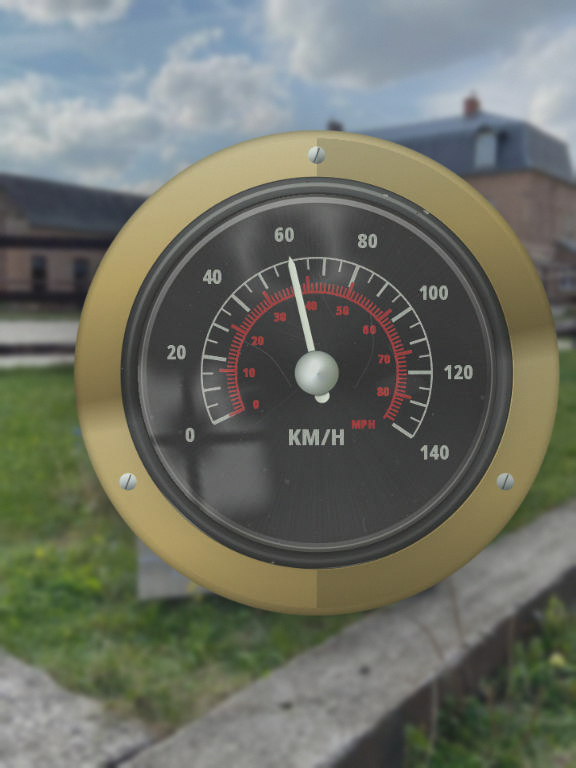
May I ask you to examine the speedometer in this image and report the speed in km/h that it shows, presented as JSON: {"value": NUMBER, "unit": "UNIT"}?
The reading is {"value": 60, "unit": "km/h"}
